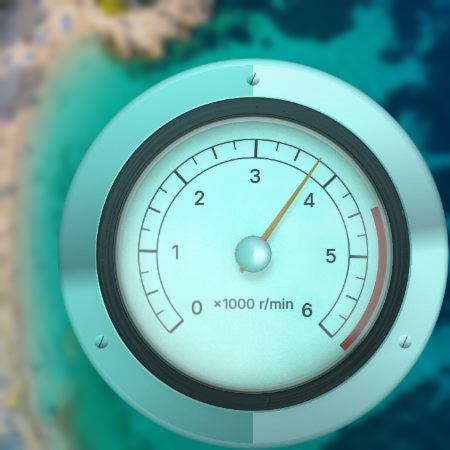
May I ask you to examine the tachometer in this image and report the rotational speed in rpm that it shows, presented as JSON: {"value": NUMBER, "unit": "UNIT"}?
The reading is {"value": 3750, "unit": "rpm"}
